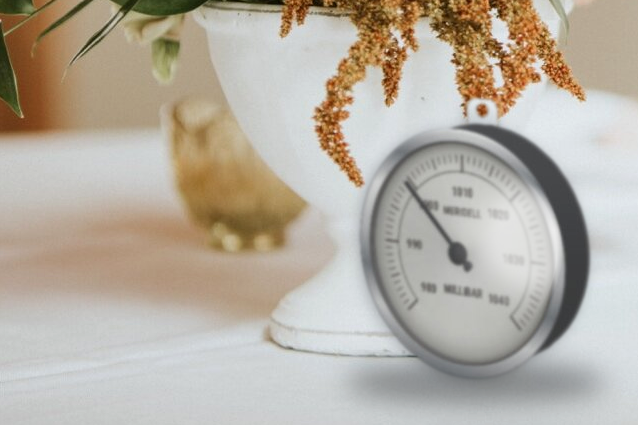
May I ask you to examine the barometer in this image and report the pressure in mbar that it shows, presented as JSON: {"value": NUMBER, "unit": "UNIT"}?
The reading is {"value": 1000, "unit": "mbar"}
